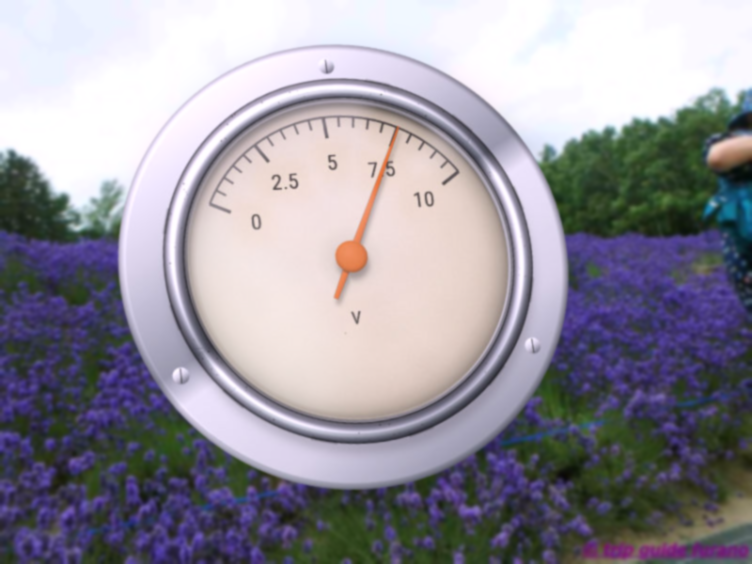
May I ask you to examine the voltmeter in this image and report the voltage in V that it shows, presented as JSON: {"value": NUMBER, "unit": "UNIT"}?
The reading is {"value": 7.5, "unit": "V"}
